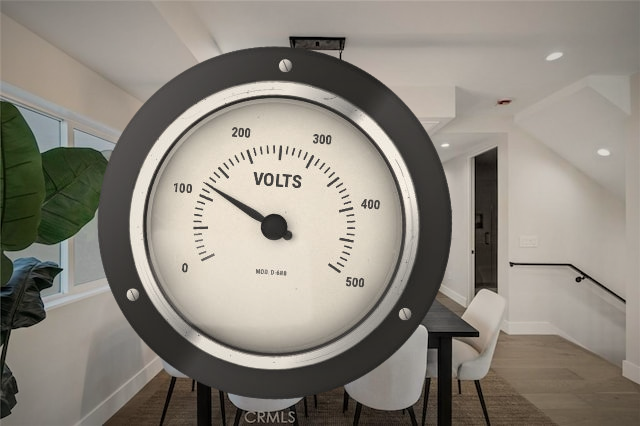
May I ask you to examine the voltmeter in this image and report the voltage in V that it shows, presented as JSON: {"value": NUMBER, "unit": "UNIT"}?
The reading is {"value": 120, "unit": "V"}
